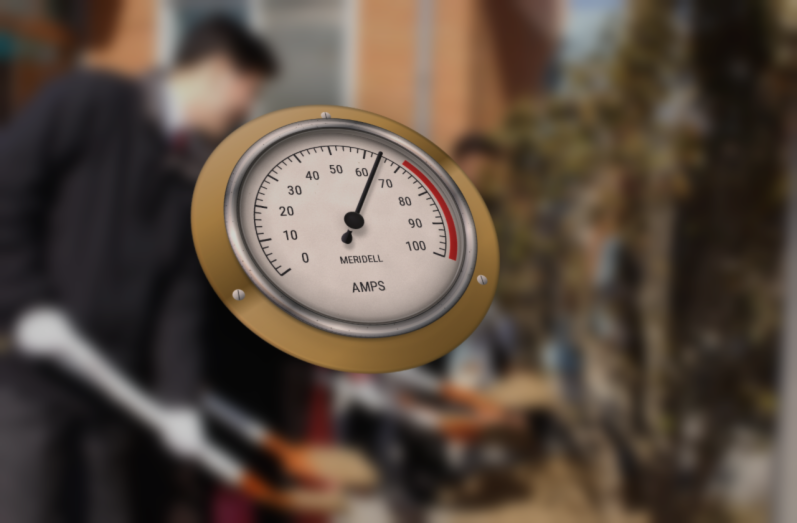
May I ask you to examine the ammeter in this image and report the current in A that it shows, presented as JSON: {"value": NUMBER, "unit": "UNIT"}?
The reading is {"value": 64, "unit": "A"}
